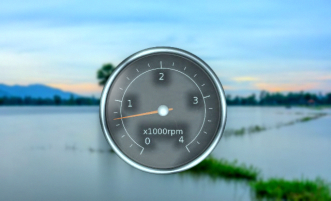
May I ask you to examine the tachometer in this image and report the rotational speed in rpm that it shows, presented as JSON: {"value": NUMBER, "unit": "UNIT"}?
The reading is {"value": 700, "unit": "rpm"}
